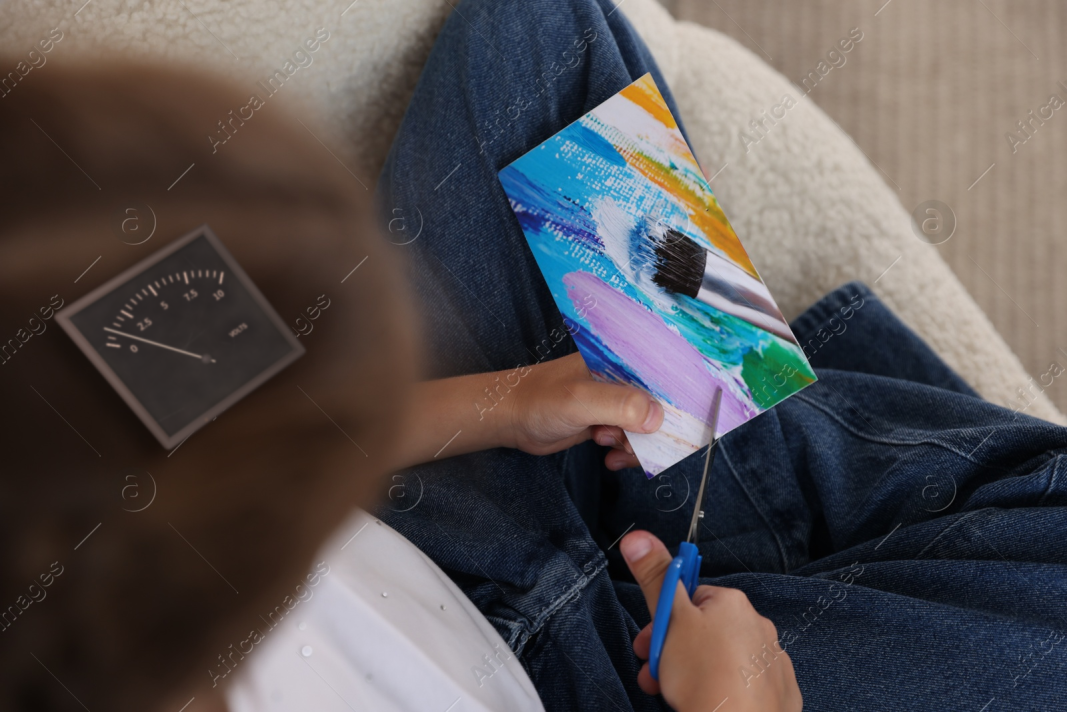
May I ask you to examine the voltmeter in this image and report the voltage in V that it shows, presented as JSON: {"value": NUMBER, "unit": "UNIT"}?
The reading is {"value": 1, "unit": "V"}
